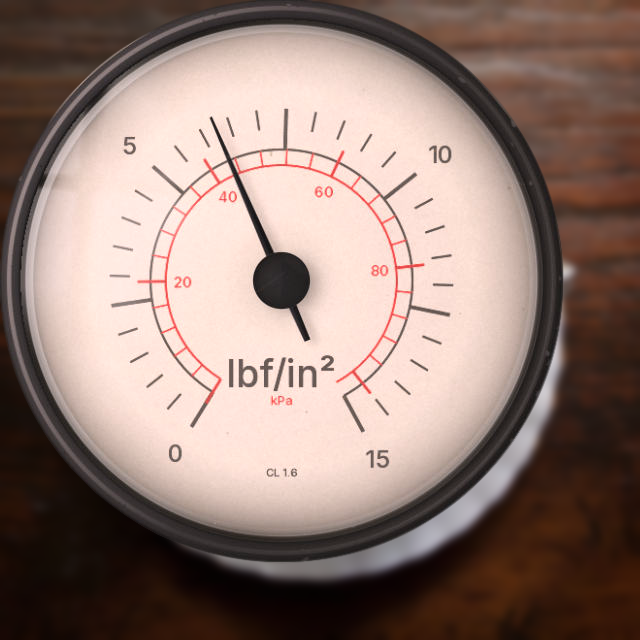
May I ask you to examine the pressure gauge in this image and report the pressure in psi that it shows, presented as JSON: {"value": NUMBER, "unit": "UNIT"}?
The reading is {"value": 6.25, "unit": "psi"}
